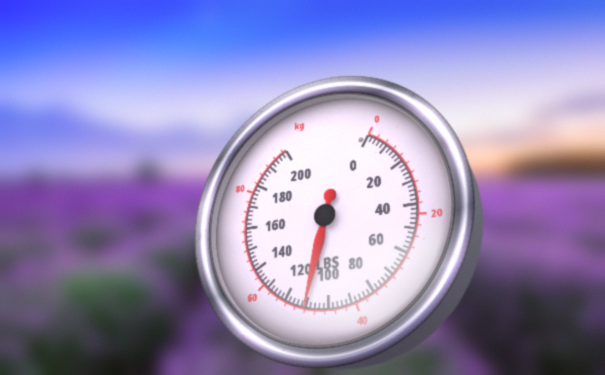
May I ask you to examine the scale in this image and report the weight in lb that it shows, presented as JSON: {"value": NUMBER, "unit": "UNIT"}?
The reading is {"value": 110, "unit": "lb"}
